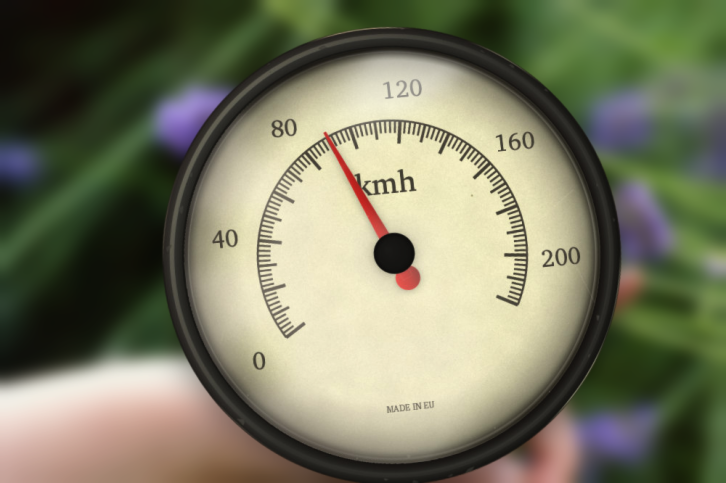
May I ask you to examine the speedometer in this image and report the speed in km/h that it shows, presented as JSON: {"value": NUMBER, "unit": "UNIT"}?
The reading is {"value": 90, "unit": "km/h"}
